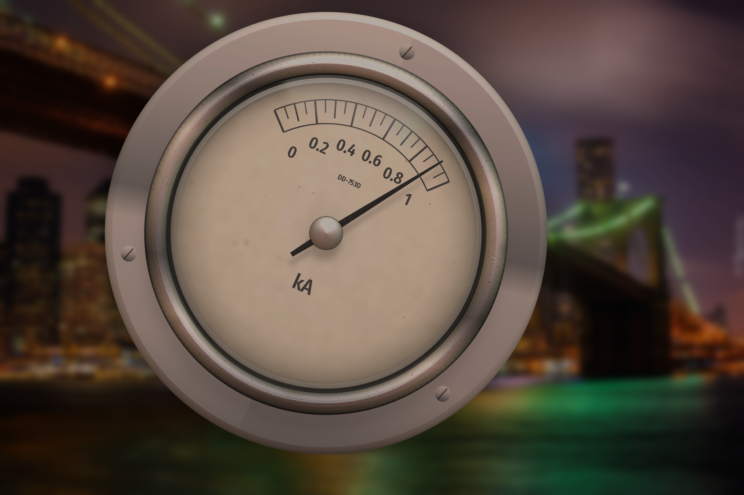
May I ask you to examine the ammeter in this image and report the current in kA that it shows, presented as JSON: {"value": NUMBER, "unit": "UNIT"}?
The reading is {"value": 0.9, "unit": "kA"}
